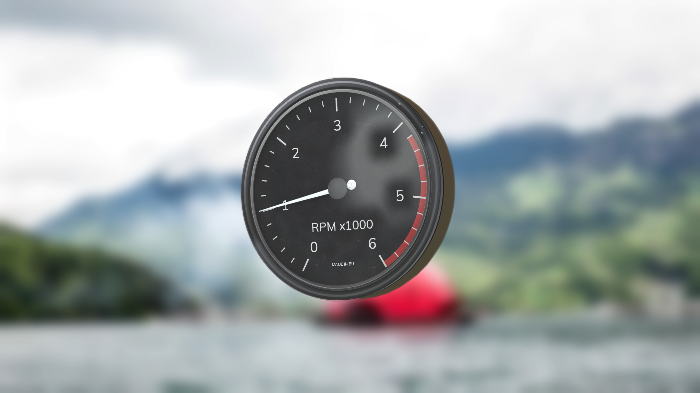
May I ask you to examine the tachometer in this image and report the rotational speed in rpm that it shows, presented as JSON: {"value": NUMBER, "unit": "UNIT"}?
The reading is {"value": 1000, "unit": "rpm"}
